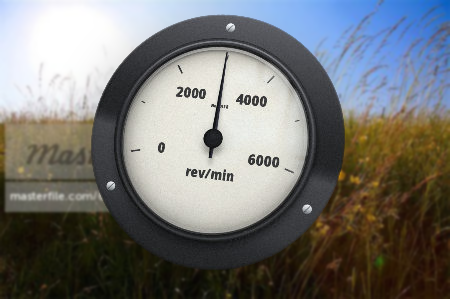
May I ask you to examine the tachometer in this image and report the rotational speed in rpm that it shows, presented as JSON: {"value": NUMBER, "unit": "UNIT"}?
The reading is {"value": 3000, "unit": "rpm"}
